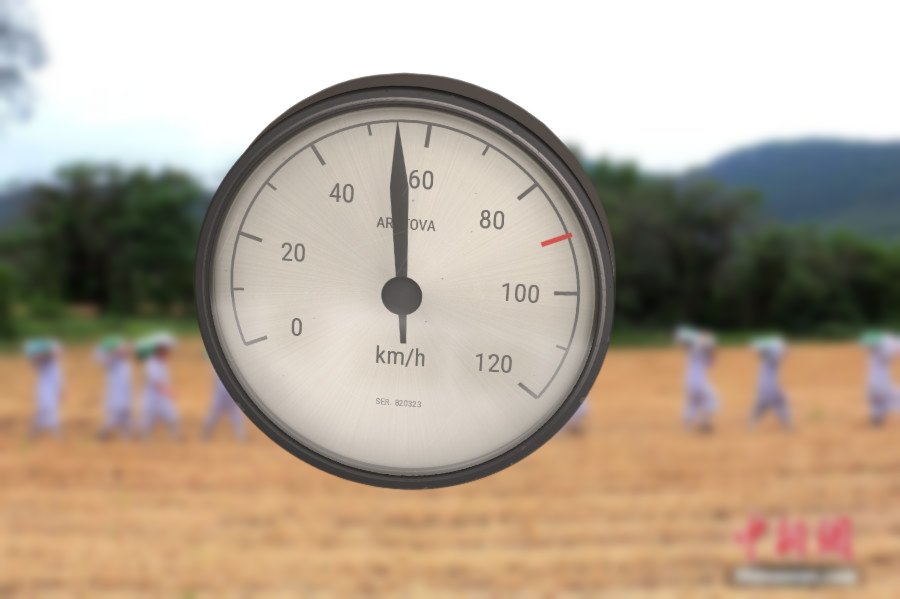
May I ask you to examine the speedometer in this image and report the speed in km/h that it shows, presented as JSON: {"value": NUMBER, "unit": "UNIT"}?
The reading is {"value": 55, "unit": "km/h"}
